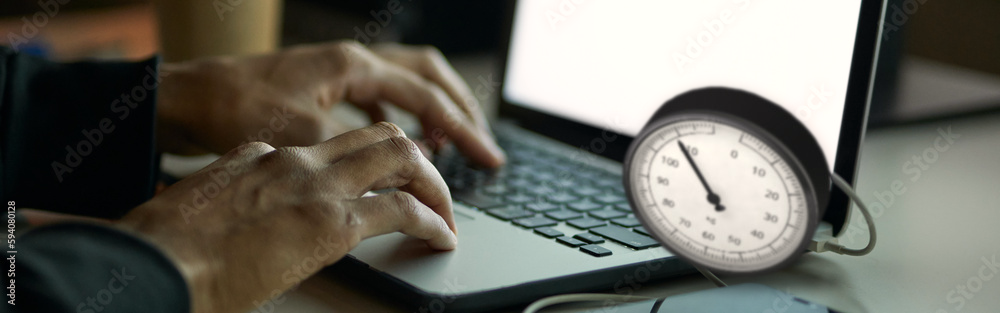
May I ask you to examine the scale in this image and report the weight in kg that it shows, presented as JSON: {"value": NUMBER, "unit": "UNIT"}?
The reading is {"value": 110, "unit": "kg"}
